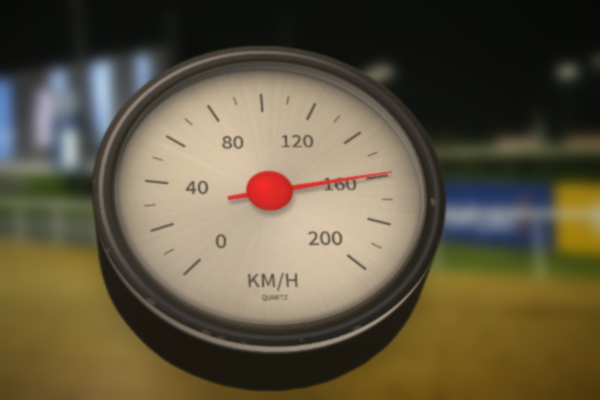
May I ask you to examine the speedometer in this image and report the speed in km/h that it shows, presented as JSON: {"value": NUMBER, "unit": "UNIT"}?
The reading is {"value": 160, "unit": "km/h"}
